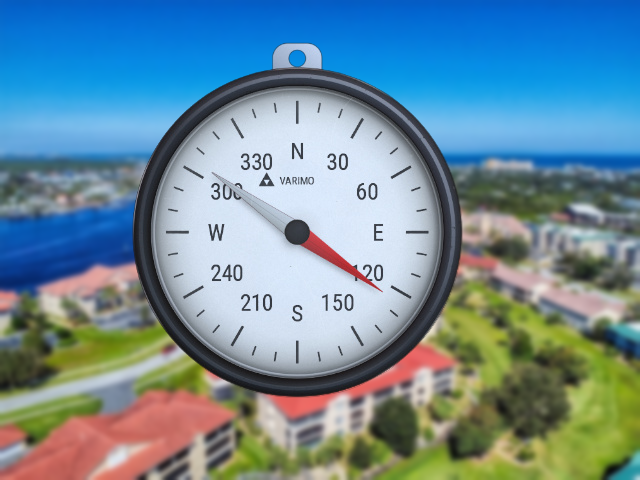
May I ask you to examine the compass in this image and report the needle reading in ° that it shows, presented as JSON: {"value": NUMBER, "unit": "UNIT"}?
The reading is {"value": 125, "unit": "°"}
